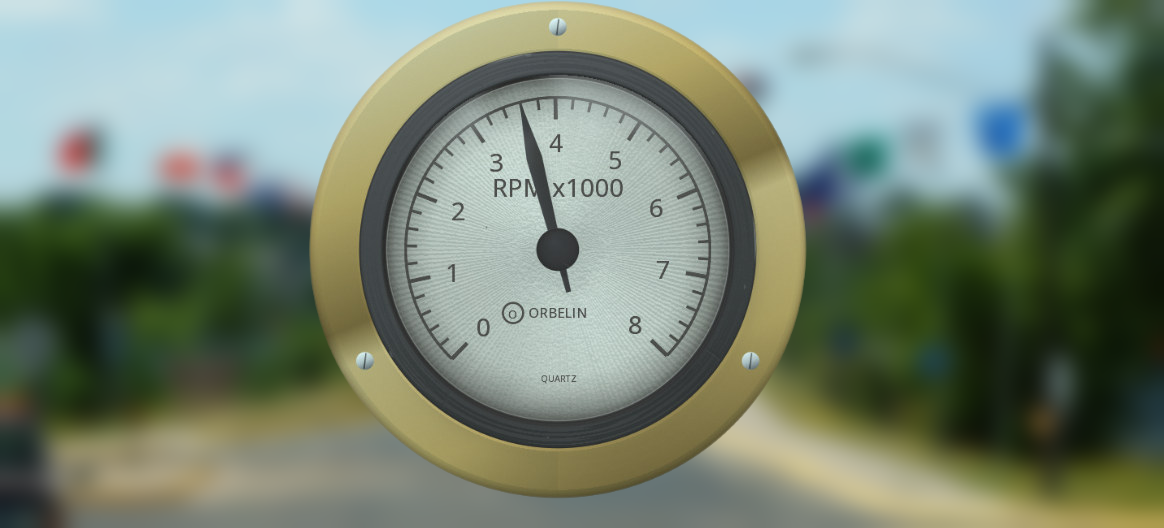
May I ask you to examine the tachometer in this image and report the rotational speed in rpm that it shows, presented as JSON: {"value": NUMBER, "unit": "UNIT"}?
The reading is {"value": 3600, "unit": "rpm"}
